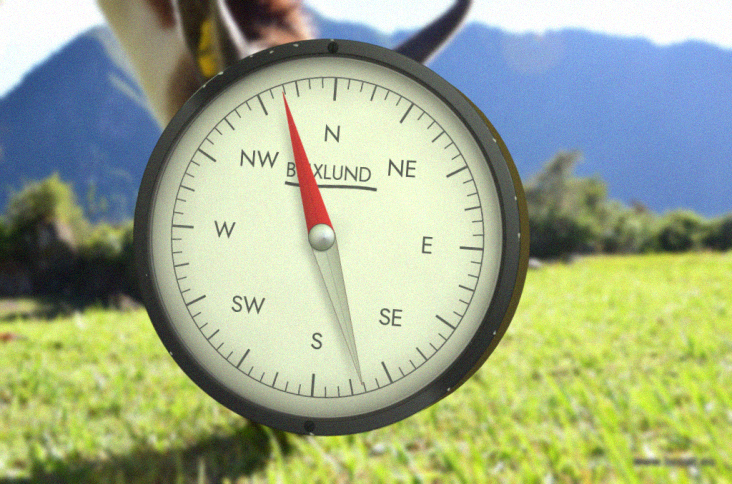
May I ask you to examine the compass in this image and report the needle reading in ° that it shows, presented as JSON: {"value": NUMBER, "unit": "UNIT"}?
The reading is {"value": 340, "unit": "°"}
